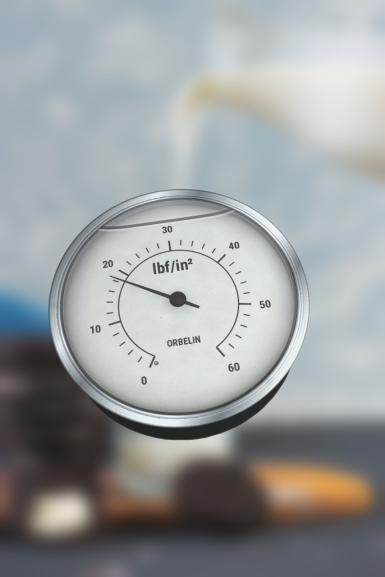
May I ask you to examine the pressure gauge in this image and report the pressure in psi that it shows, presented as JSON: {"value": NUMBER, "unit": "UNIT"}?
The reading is {"value": 18, "unit": "psi"}
